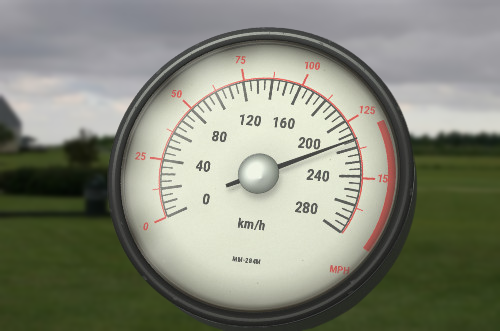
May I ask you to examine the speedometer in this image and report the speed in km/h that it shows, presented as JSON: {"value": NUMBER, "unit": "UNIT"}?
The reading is {"value": 215, "unit": "km/h"}
